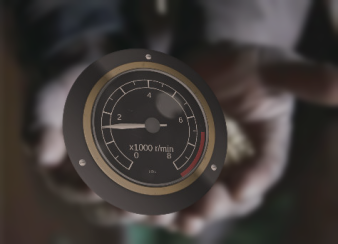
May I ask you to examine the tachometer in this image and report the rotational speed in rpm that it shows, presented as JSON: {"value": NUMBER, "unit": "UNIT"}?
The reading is {"value": 1500, "unit": "rpm"}
